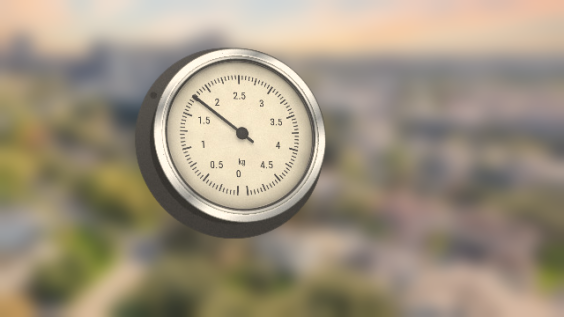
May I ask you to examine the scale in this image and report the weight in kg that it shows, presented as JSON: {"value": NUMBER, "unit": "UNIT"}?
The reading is {"value": 1.75, "unit": "kg"}
